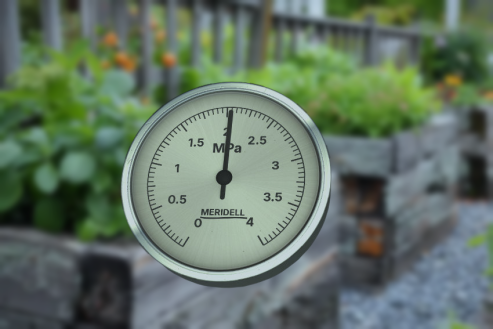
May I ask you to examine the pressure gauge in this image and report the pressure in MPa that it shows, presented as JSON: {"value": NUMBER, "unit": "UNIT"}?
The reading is {"value": 2.05, "unit": "MPa"}
